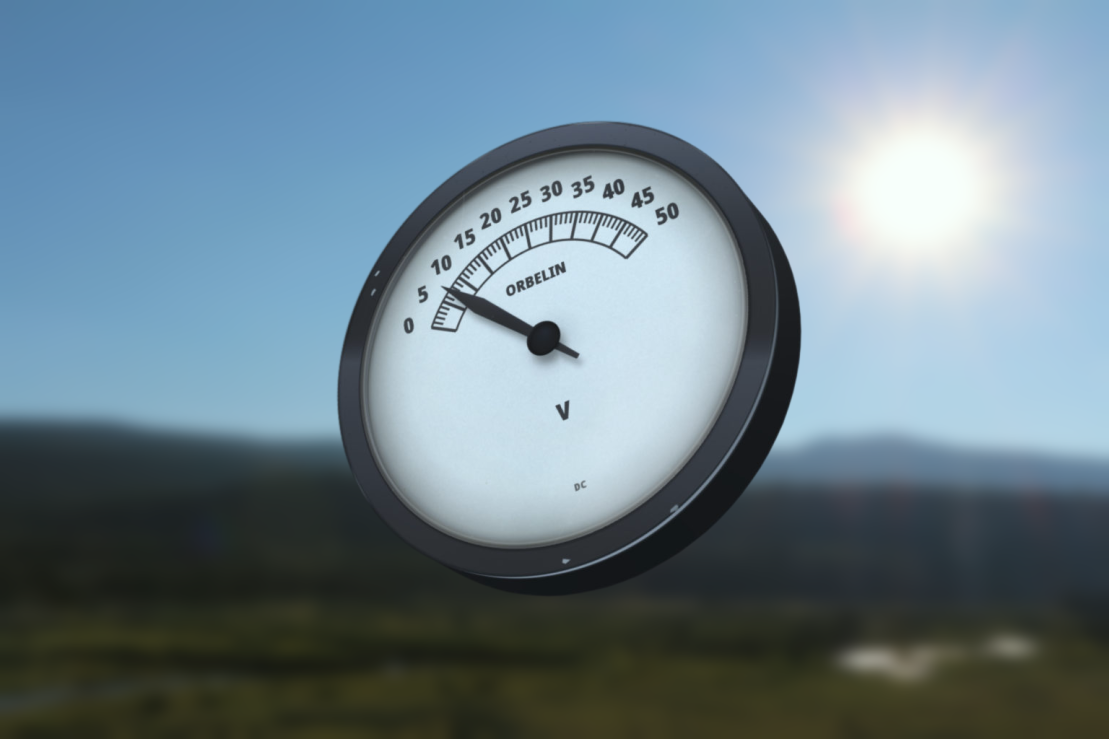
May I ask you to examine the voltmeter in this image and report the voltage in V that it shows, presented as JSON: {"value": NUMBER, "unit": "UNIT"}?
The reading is {"value": 7, "unit": "V"}
